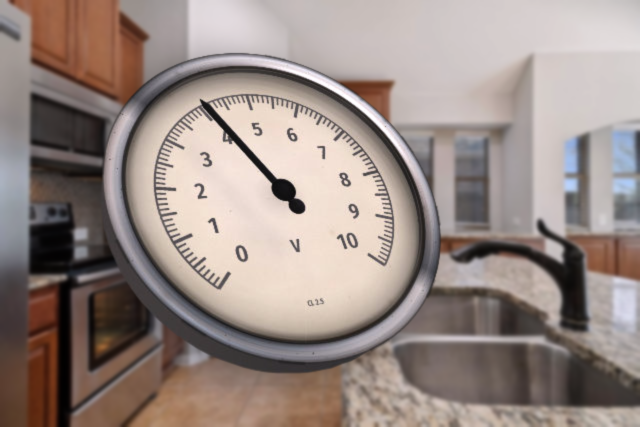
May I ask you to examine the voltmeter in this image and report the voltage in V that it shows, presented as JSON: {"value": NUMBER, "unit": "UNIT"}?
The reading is {"value": 4, "unit": "V"}
